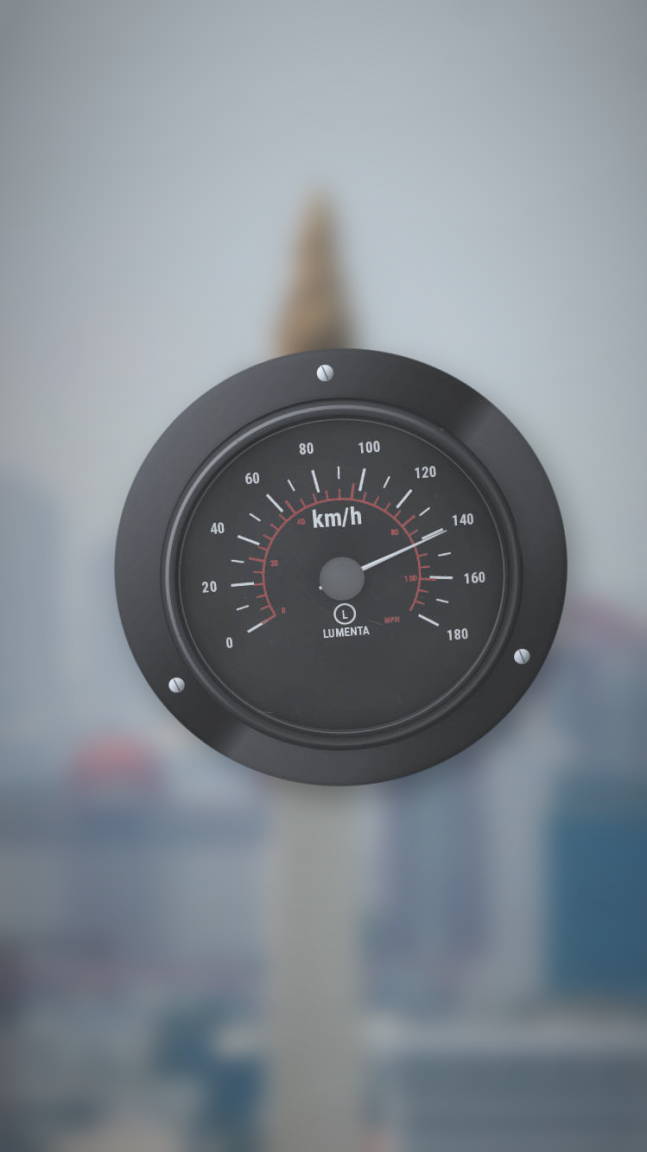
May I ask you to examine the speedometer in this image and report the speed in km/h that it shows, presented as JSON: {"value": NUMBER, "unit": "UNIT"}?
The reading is {"value": 140, "unit": "km/h"}
